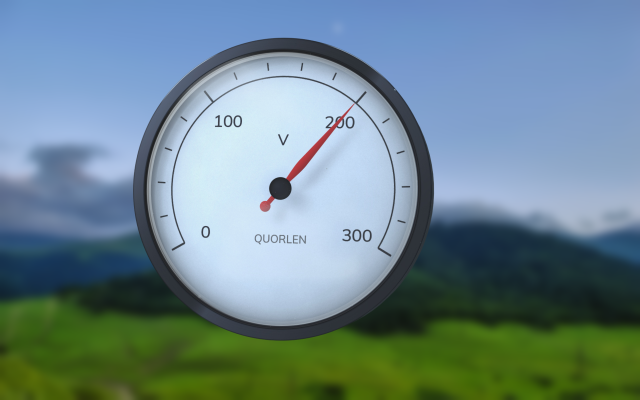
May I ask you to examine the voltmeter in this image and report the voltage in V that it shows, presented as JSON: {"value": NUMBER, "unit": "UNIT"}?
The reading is {"value": 200, "unit": "V"}
